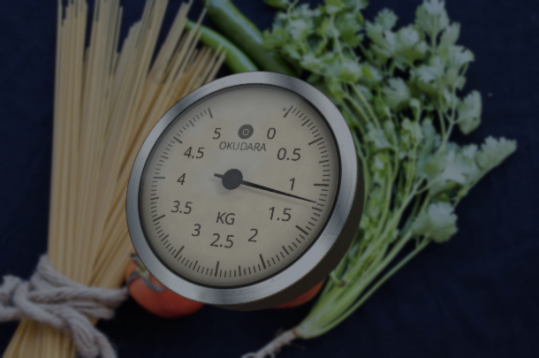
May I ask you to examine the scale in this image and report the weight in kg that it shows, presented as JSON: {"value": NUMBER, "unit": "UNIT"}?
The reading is {"value": 1.2, "unit": "kg"}
